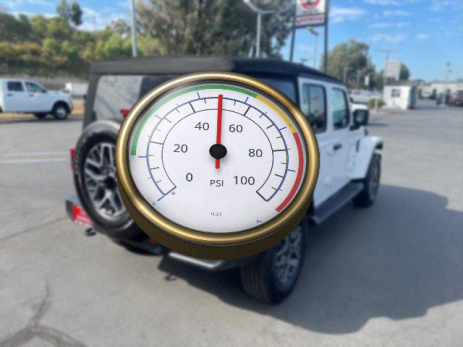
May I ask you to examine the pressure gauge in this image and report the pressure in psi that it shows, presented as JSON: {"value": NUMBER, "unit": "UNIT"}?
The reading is {"value": 50, "unit": "psi"}
